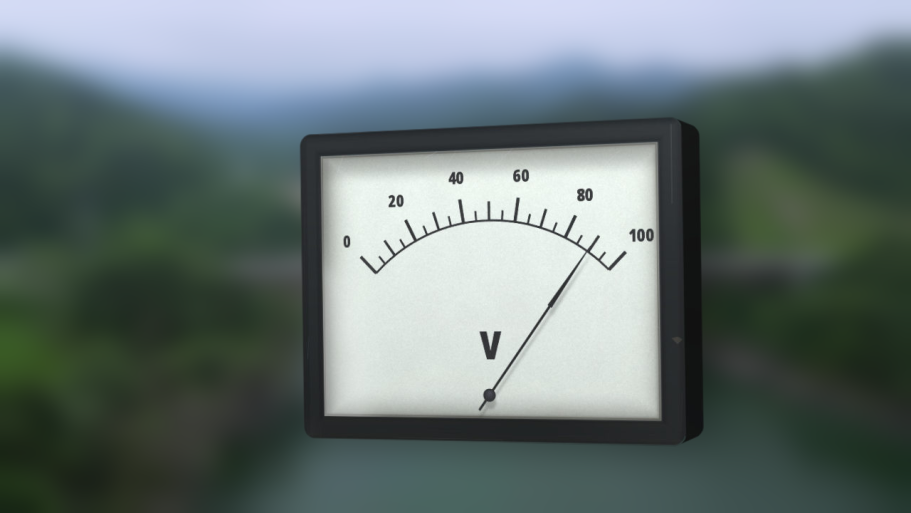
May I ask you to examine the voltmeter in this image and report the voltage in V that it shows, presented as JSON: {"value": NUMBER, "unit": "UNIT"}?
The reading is {"value": 90, "unit": "V"}
